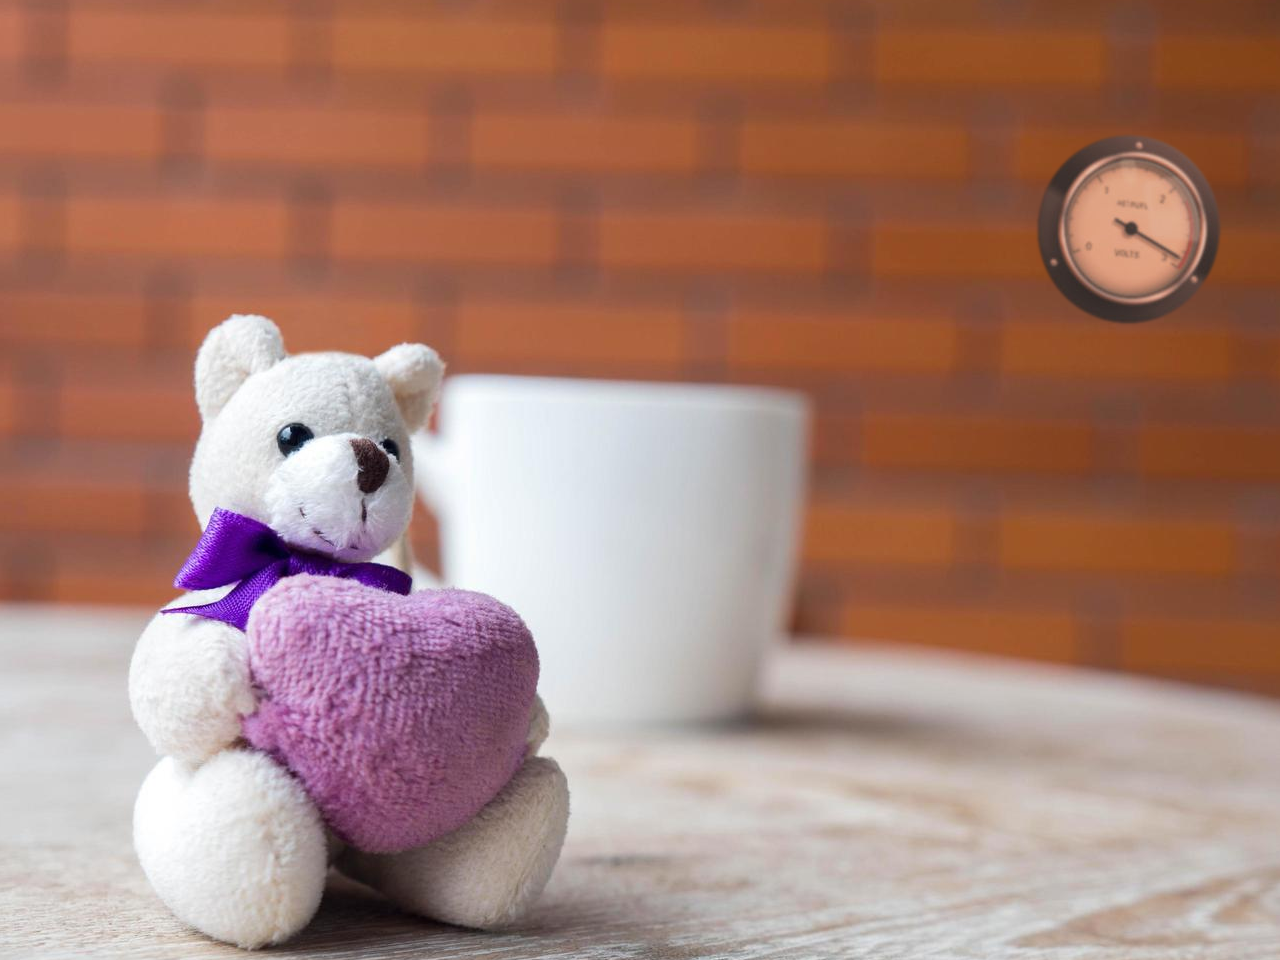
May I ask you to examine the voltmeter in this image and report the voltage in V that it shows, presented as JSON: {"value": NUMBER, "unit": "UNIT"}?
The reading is {"value": 2.9, "unit": "V"}
